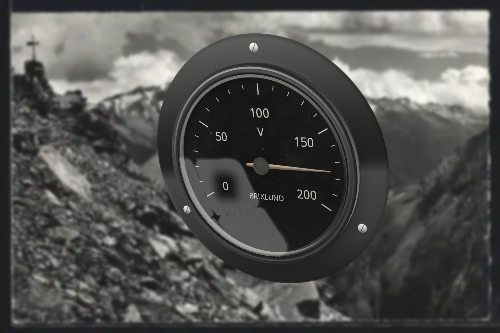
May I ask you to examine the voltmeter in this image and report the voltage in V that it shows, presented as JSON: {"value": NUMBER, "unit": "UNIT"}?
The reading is {"value": 175, "unit": "V"}
